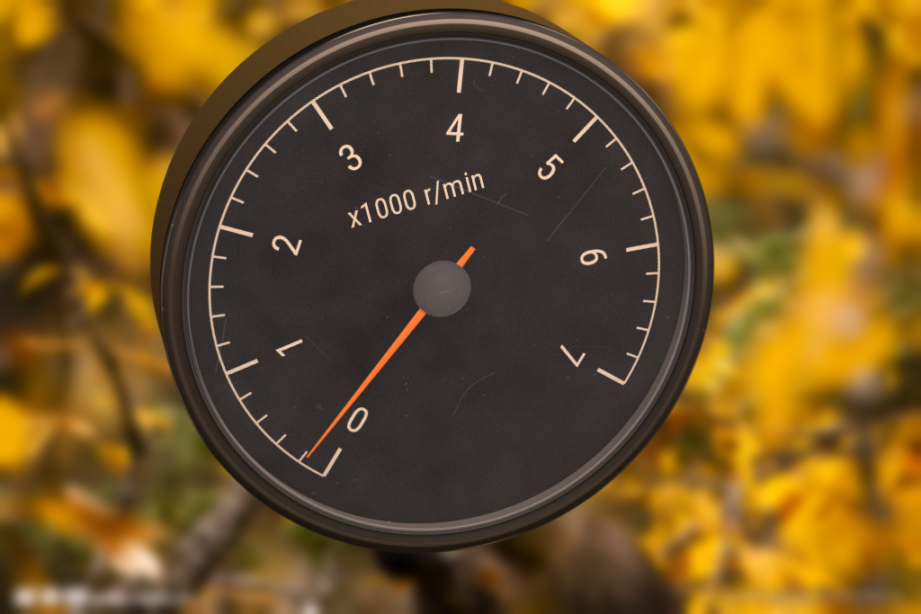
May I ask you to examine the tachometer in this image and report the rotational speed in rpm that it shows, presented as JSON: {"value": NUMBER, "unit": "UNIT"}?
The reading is {"value": 200, "unit": "rpm"}
